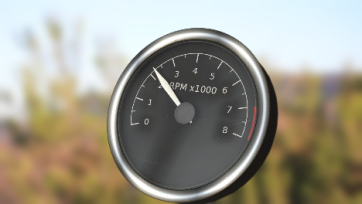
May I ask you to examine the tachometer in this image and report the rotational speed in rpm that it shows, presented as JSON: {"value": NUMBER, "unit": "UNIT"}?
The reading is {"value": 2250, "unit": "rpm"}
